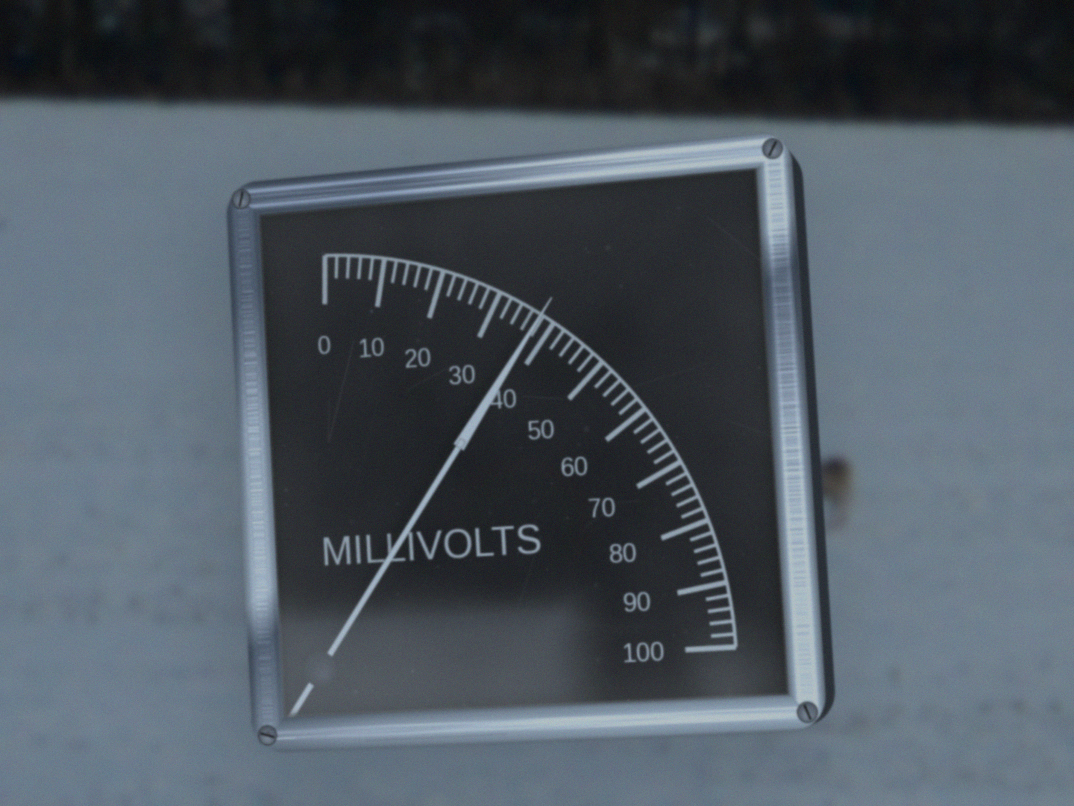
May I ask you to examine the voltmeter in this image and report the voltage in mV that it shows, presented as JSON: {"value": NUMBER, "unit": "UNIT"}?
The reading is {"value": 38, "unit": "mV"}
